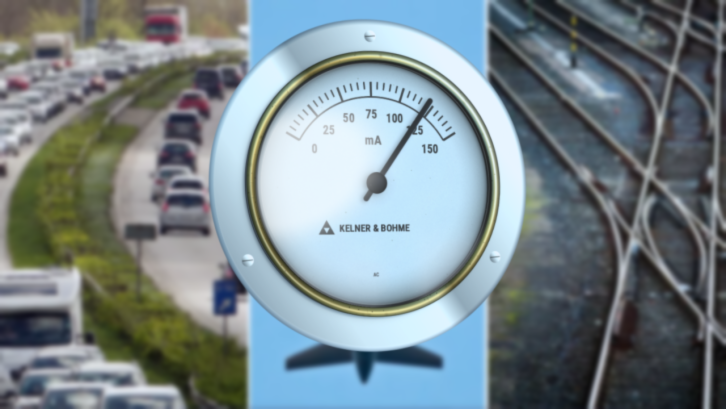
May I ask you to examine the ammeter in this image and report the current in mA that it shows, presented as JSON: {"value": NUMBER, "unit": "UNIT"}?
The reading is {"value": 120, "unit": "mA"}
